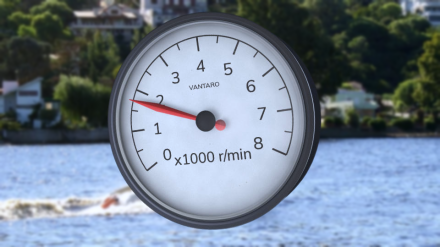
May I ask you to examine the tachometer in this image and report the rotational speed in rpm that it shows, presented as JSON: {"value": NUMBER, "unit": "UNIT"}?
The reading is {"value": 1750, "unit": "rpm"}
